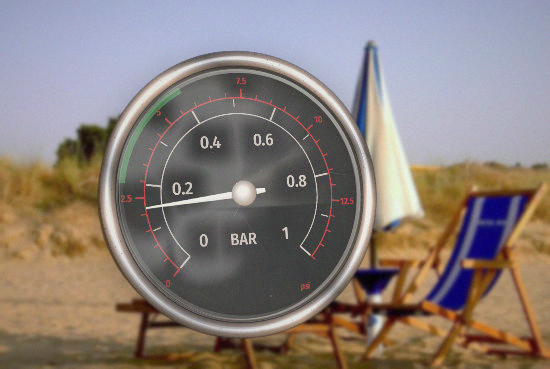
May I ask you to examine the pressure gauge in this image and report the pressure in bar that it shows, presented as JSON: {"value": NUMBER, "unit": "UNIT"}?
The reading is {"value": 0.15, "unit": "bar"}
